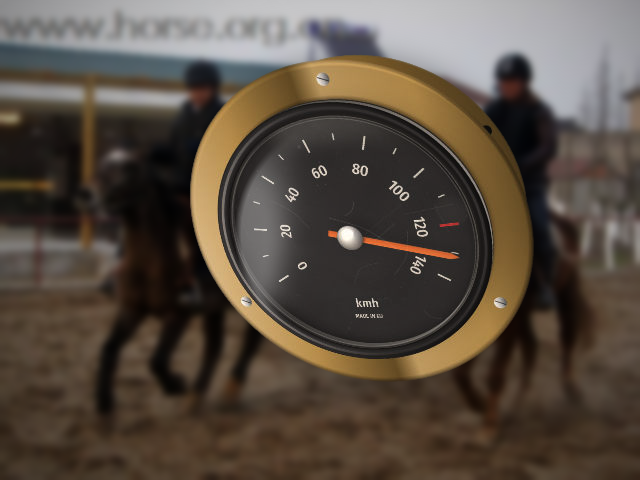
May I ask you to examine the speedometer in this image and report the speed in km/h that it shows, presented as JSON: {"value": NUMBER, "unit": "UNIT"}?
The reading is {"value": 130, "unit": "km/h"}
